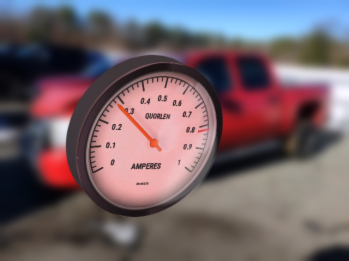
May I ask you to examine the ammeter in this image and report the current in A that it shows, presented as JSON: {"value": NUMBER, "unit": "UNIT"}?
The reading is {"value": 0.28, "unit": "A"}
